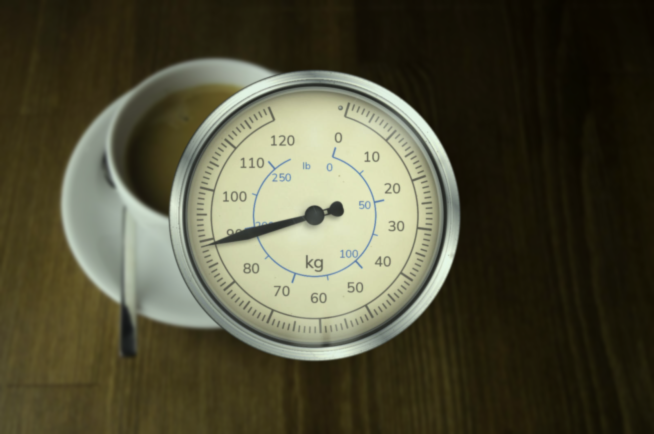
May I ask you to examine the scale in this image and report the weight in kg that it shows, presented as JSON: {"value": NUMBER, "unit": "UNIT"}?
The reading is {"value": 89, "unit": "kg"}
